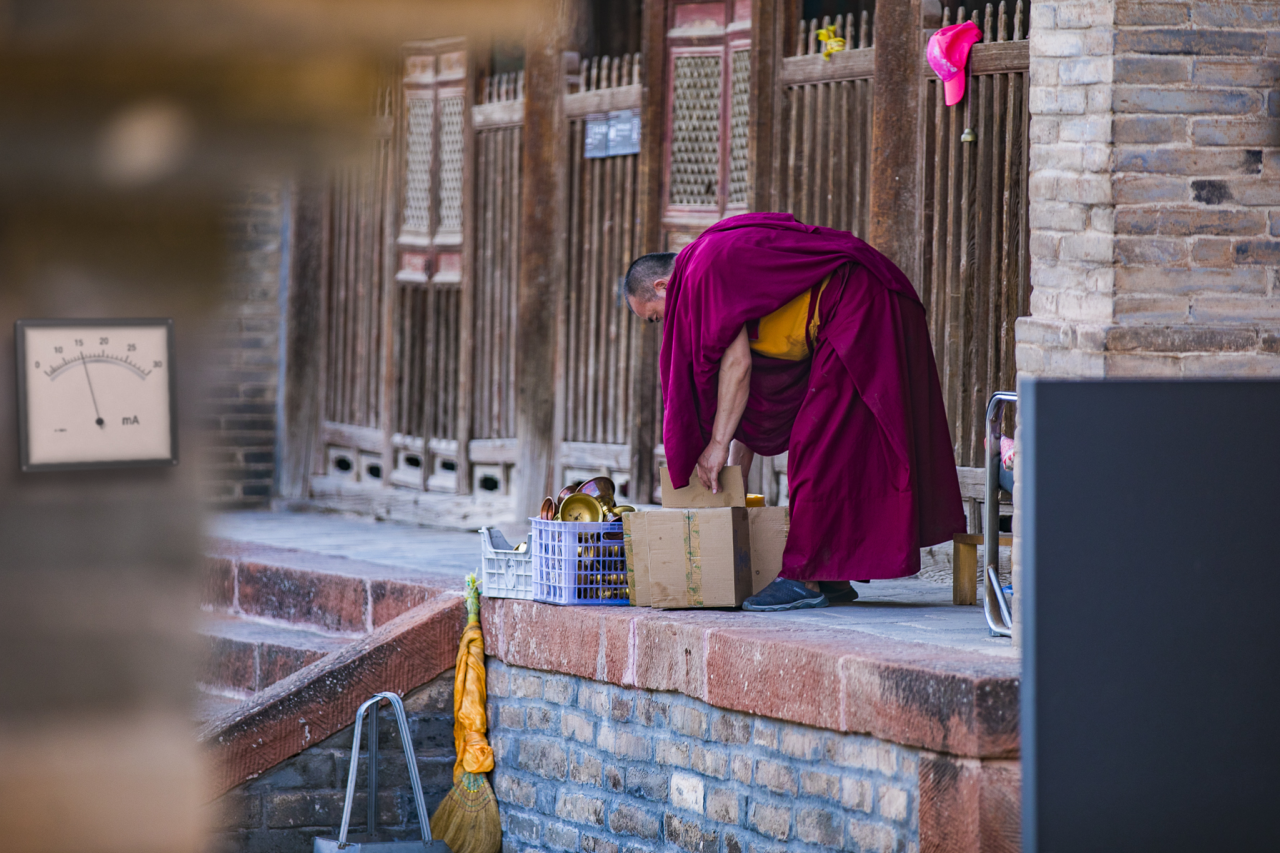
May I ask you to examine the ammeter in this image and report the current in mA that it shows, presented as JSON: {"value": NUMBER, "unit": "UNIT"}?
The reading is {"value": 15, "unit": "mA"}
